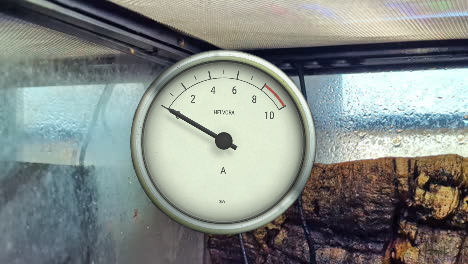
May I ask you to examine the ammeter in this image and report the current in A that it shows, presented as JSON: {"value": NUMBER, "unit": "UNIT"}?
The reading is {"value": 0, "unit": "A"}
